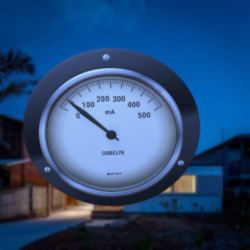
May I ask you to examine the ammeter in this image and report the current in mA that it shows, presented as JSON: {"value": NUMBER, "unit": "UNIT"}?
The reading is {"value": 50, "unit": "mA"}
